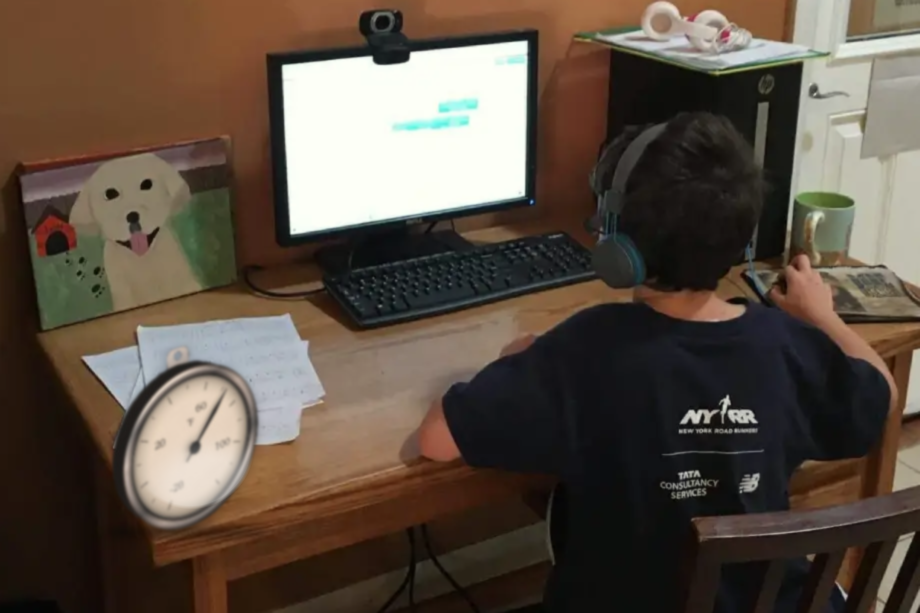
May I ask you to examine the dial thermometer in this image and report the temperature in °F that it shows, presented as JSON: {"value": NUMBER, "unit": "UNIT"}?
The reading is {"value": 70, "unit": "°F"}
